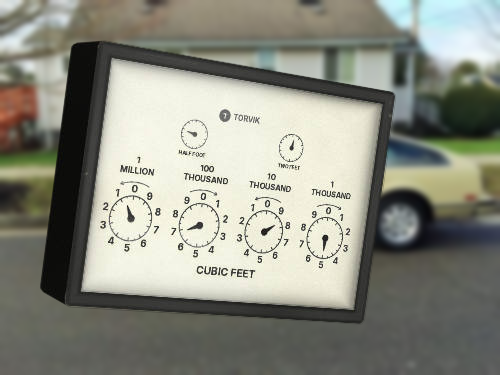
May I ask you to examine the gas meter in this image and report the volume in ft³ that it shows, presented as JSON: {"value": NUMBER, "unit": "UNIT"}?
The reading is {"value": 68500, "unit": "ft³"}
